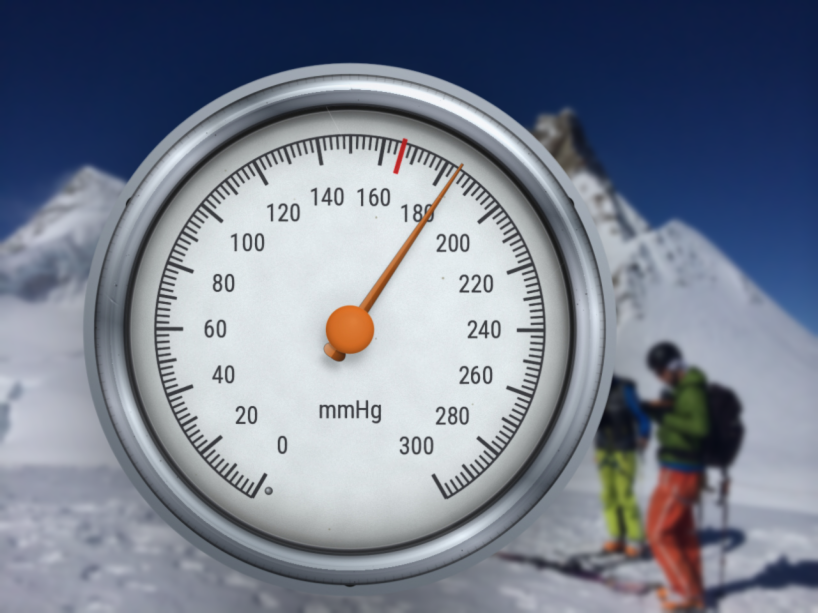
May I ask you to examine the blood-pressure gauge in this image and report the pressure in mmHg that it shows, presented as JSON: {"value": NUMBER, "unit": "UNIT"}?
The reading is {"value": 184, "unit": "mmHg"}
